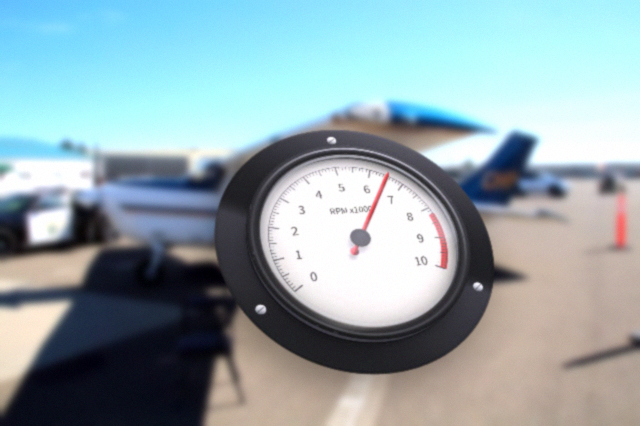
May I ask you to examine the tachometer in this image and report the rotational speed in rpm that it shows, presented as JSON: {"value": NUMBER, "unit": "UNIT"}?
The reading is {"value": 6500, "unit": "rpm"}
